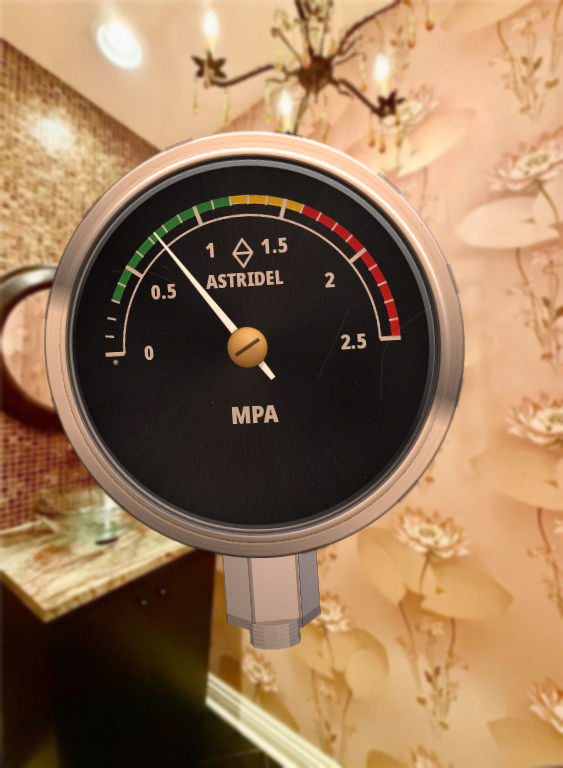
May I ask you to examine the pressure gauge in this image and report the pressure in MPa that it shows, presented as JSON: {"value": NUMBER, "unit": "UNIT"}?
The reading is {"value": 0.75, "unit": "MPa"}
